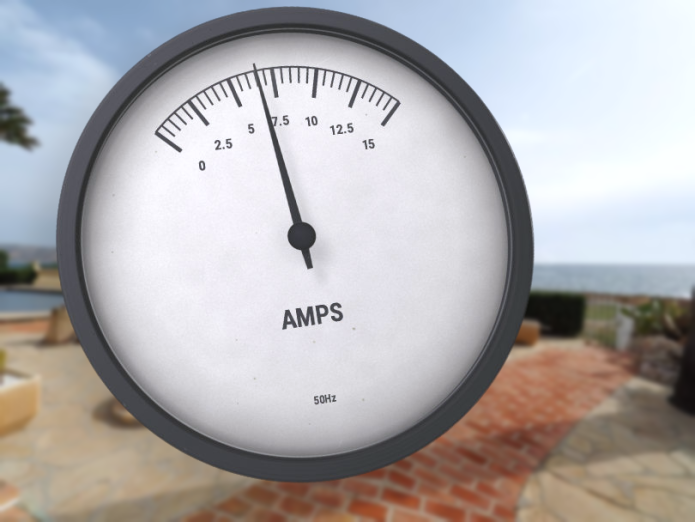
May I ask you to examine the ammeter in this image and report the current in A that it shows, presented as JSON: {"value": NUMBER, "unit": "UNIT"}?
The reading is {"value": 6.5, "unit": "A"}
